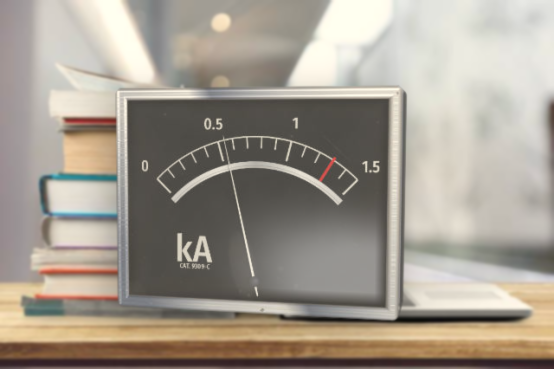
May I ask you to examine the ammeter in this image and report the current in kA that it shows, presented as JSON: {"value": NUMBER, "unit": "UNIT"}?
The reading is {"value": 0.55, "unit": "kA"}
